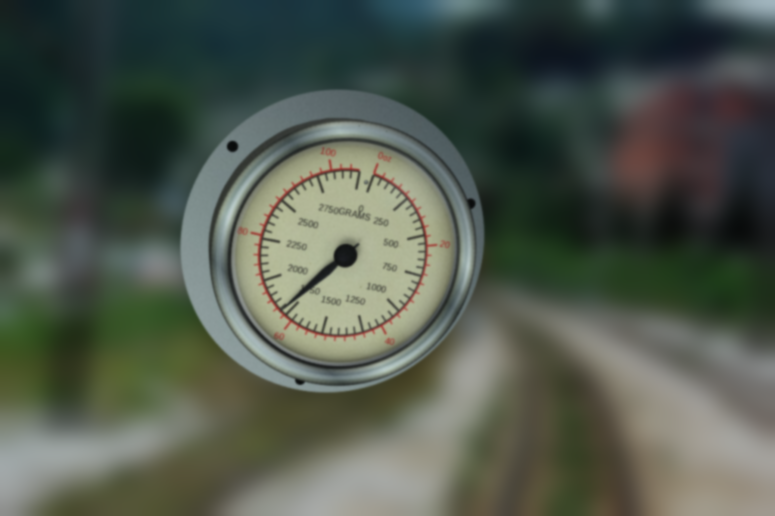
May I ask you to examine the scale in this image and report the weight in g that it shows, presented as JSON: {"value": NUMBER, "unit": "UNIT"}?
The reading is {"value": 1800, "unit": "g"}
